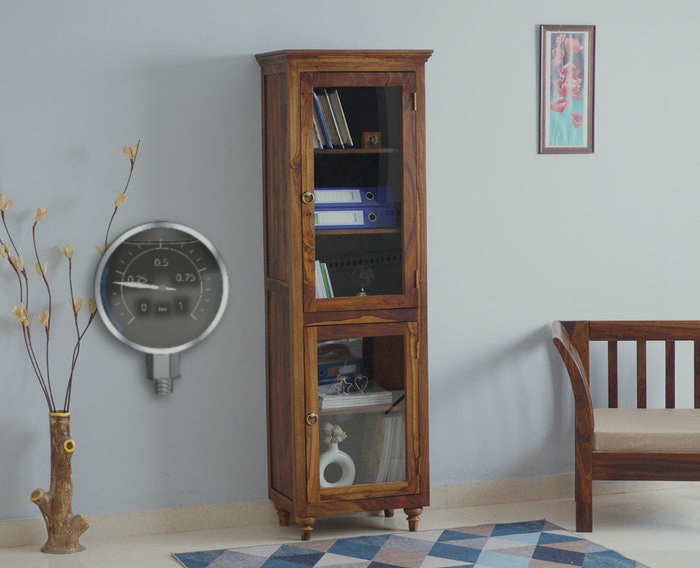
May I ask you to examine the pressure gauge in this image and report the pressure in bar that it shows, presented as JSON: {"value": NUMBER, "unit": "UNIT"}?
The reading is {"value": 0.2, "unit": "bar"}
